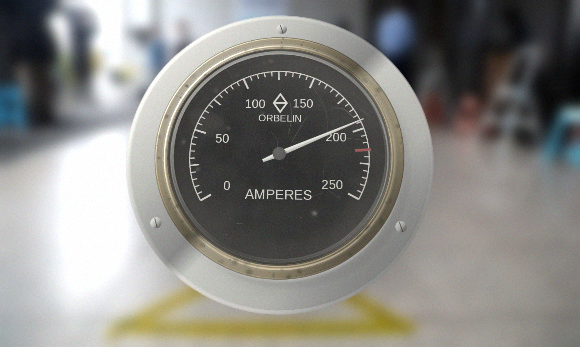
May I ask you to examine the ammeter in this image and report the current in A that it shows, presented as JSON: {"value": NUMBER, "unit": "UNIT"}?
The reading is {"value": 195, "unit": "A"}
